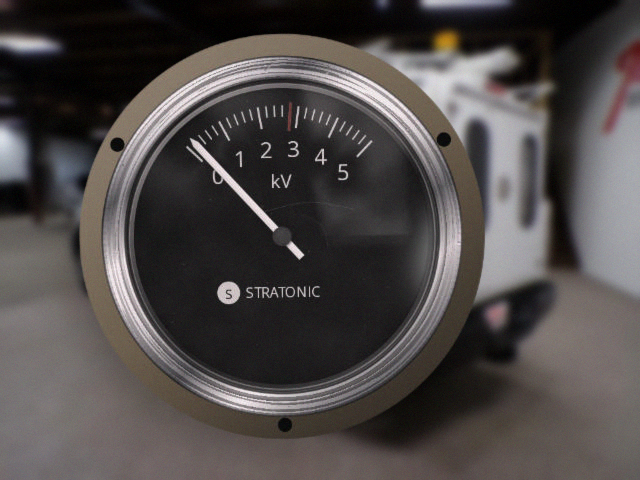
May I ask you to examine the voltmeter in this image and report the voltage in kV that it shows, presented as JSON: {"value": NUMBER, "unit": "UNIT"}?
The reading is {"value": 0.2, "unit": "kV"}
